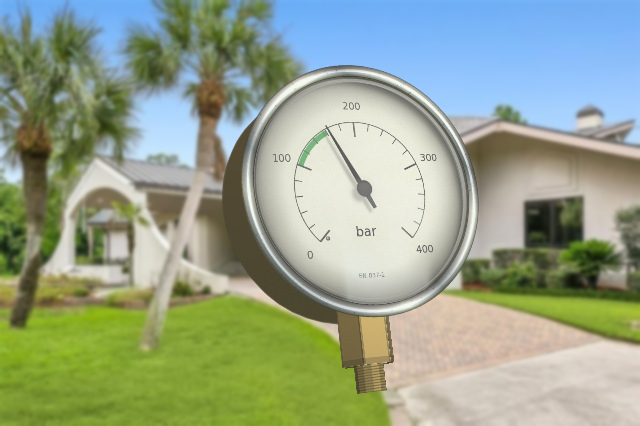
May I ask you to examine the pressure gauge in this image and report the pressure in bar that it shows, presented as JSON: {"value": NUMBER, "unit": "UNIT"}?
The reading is {"value": 160, "unit": "bar"}
